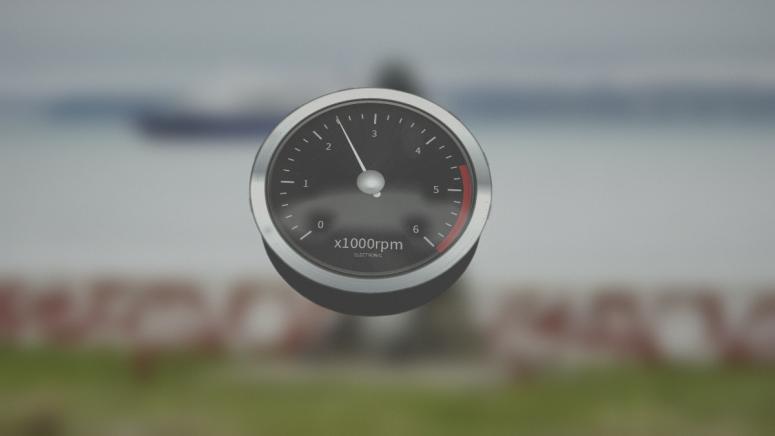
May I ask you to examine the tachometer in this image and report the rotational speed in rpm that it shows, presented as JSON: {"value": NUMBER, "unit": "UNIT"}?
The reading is {"value": 2400, "unit": "rpm"}
